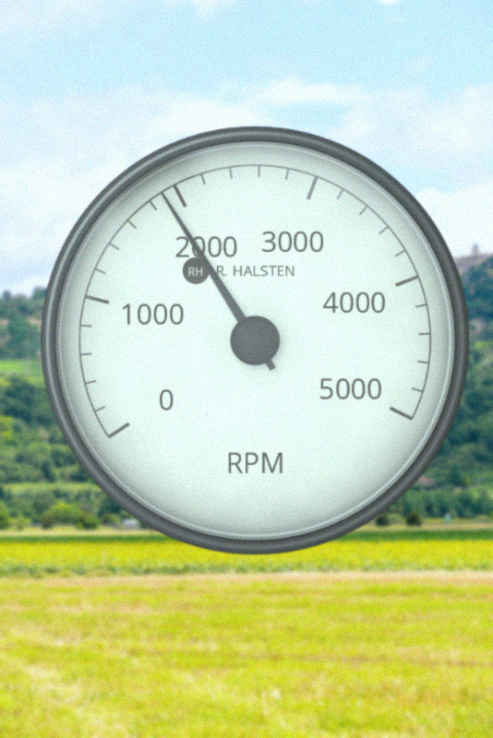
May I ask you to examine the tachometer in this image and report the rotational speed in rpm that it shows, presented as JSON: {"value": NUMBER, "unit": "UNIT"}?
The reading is {"value": 1900, "unit": "rpm"}
